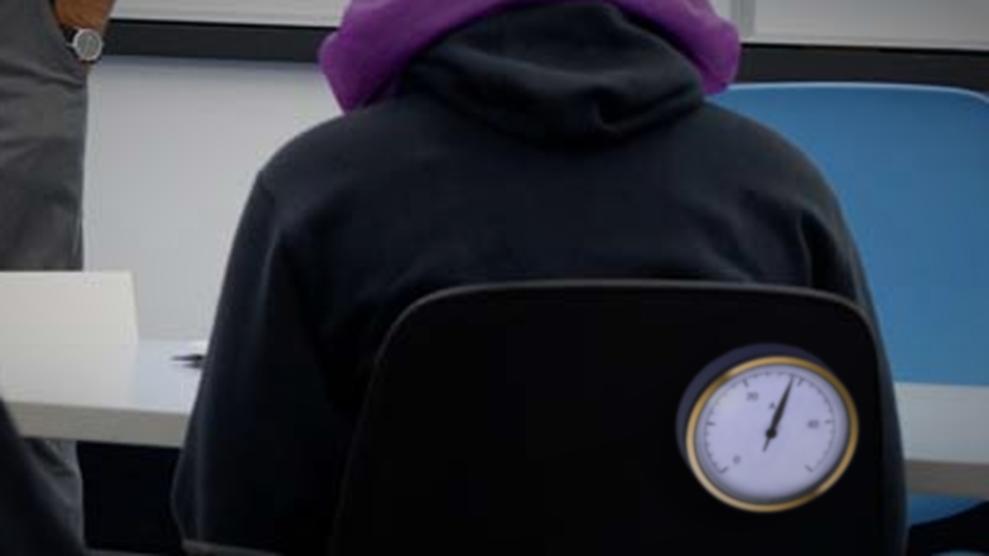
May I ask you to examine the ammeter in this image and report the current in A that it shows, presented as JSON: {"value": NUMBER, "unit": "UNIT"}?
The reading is {"value": 28, "unit": "A"}
